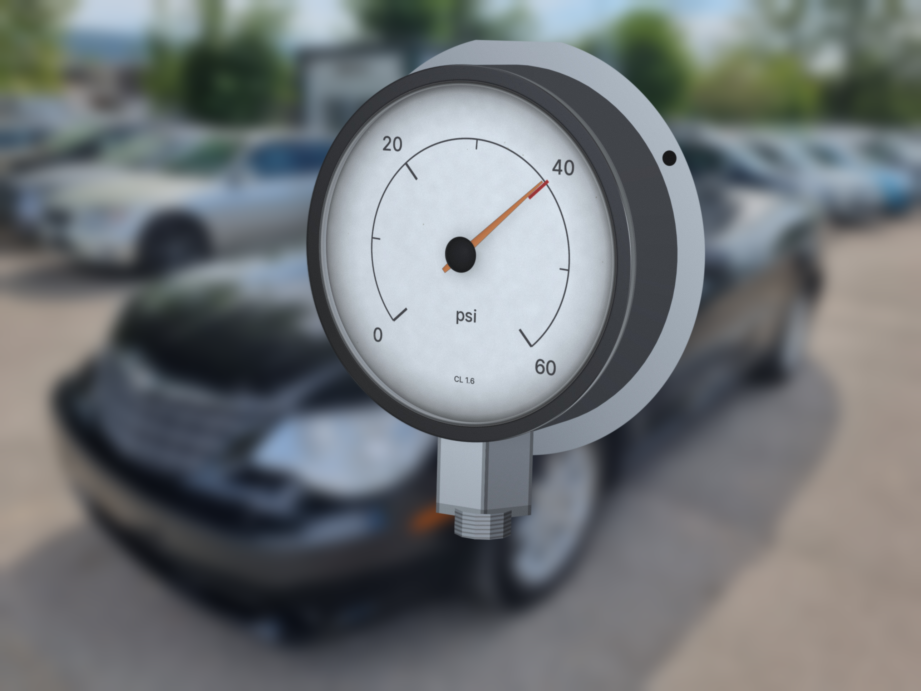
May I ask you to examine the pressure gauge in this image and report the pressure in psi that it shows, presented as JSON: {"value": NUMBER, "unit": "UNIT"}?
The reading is {"value": 40, "unit": "psi"}
